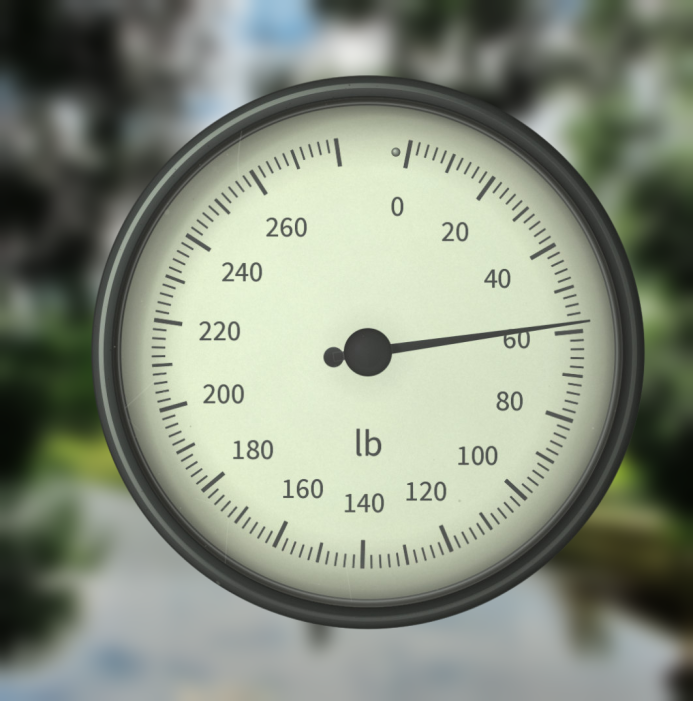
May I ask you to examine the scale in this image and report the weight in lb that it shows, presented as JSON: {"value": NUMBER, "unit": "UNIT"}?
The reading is {"value": 58, "unit": "lb"}
